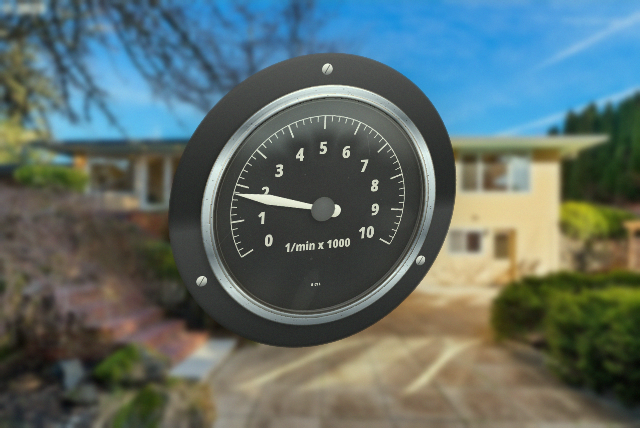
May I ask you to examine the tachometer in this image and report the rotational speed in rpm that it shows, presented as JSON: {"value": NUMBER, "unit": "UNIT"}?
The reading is {"value": 1800, "unit": "rpm"}
